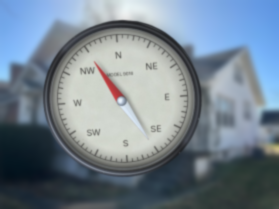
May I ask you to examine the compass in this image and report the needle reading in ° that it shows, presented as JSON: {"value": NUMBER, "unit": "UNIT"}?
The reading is {"value": 330, "unit": "°"}
